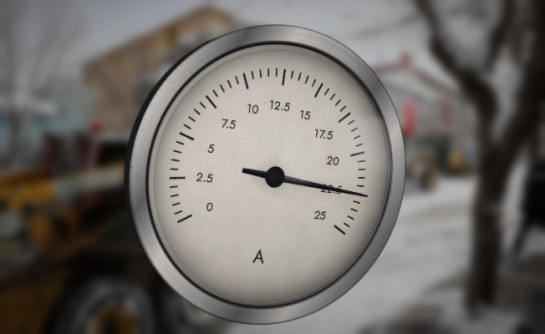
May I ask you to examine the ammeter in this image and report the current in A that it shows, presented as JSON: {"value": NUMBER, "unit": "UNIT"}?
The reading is {"value": 22.5, "unit": "A"}
